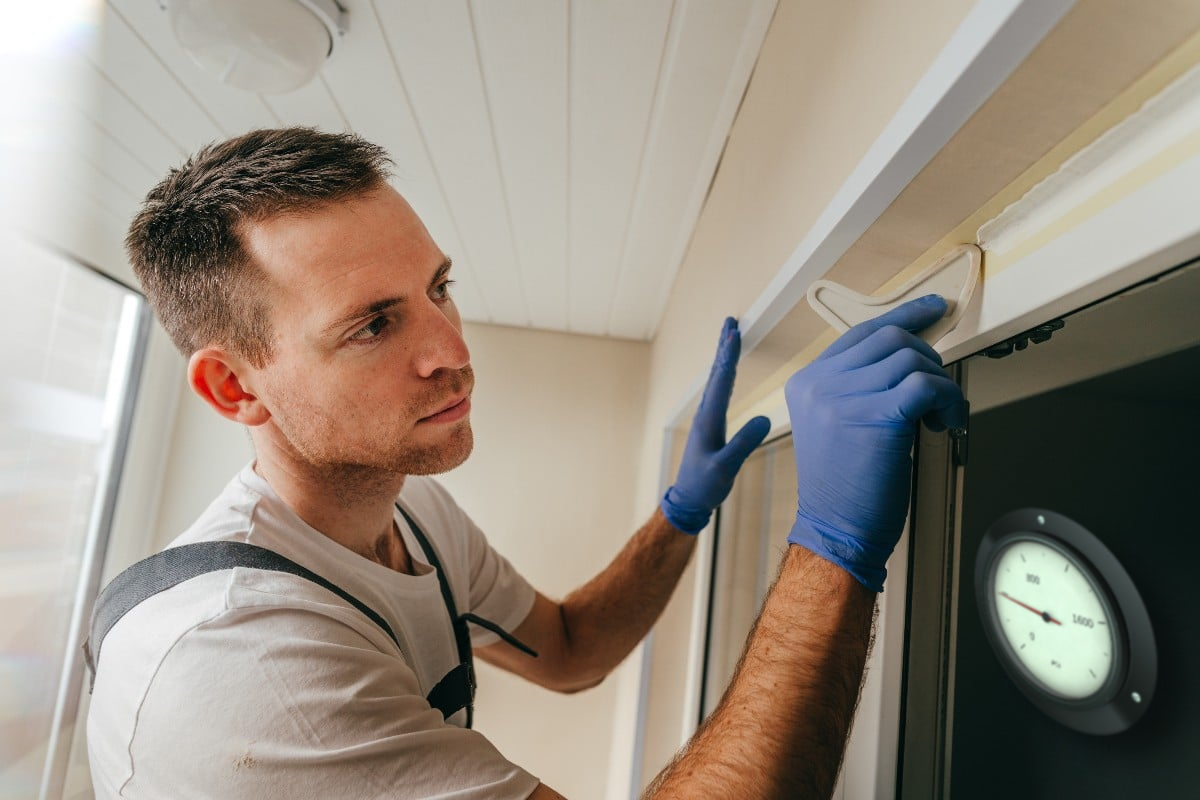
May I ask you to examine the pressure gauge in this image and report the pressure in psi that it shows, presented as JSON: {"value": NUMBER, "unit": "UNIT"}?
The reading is {"value": 400, "unit": "psi"}
